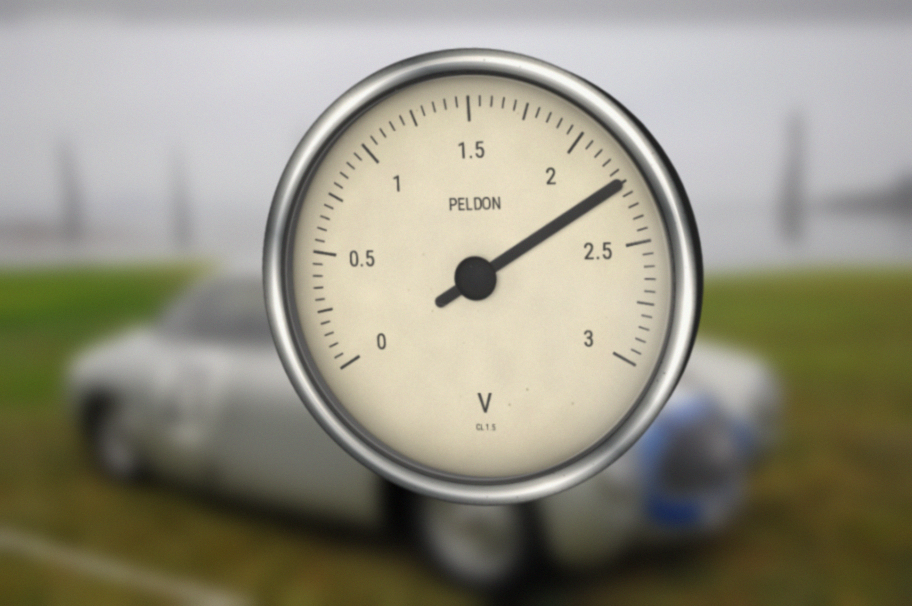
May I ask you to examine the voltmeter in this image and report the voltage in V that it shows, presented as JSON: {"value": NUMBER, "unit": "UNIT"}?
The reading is {"value": 2.25, "unit": "V"}
